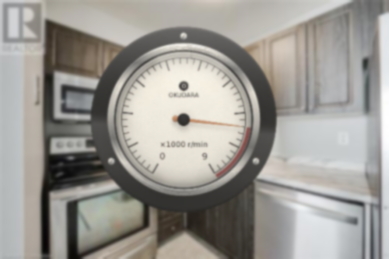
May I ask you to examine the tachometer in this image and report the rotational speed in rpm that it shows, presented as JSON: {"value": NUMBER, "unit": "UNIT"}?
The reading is {"value": 7400, "unit": "rpm"}
